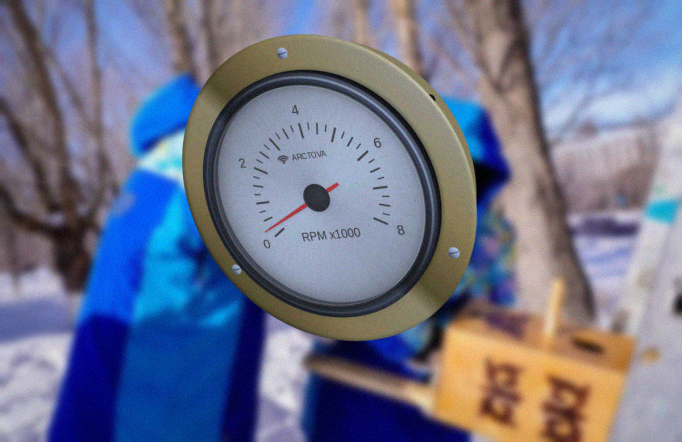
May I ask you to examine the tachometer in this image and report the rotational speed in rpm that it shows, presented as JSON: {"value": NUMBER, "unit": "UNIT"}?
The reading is {"value": 250, "unit": "rpm"}
